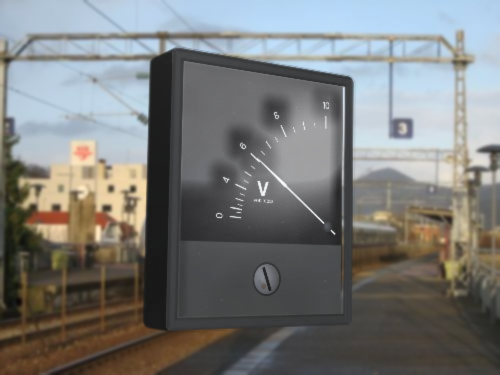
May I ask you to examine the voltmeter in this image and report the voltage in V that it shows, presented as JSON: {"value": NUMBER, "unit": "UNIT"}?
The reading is {"value": 6, "unit": "V"}
